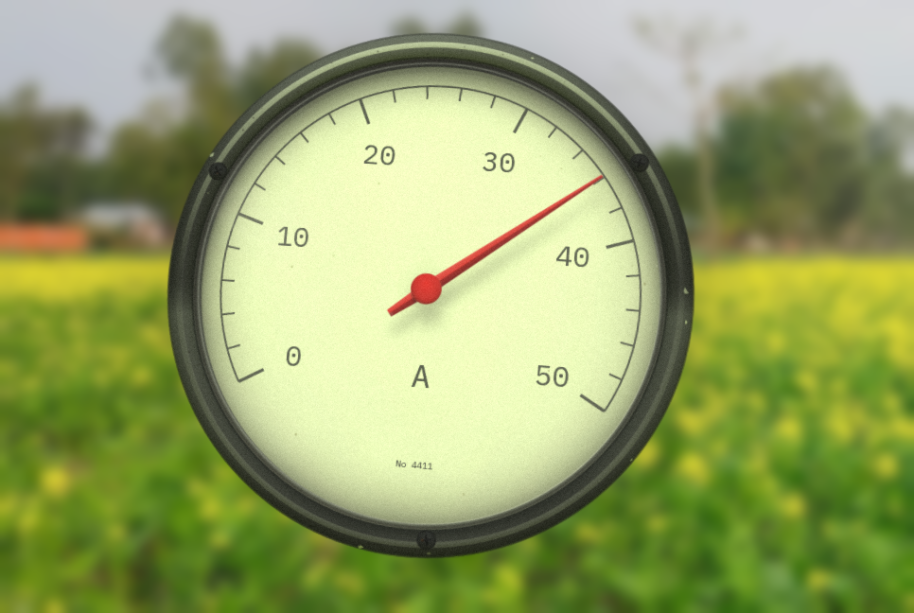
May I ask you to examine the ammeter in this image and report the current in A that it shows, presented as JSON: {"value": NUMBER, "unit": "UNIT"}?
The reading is {"value": 36, "unit": "A"}
